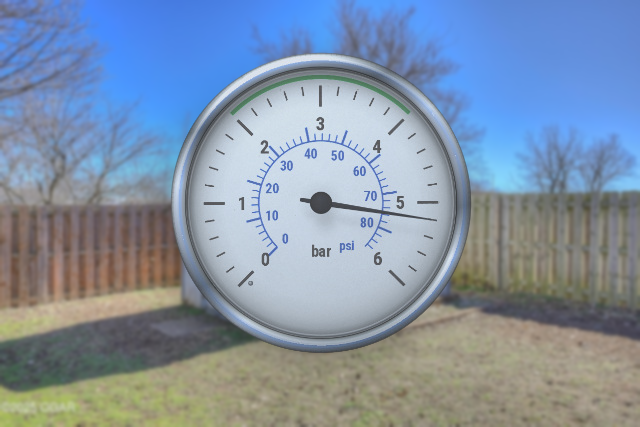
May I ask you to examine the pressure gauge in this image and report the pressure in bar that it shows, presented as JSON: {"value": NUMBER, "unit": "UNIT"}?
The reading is {"value": 5.2, "unit": "bar"}
